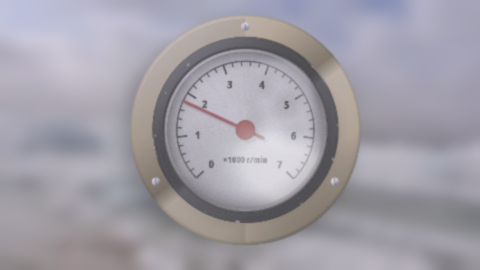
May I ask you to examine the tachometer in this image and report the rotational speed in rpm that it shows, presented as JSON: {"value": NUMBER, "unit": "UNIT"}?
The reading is {"value": 1800, "unit": "rpm"}
